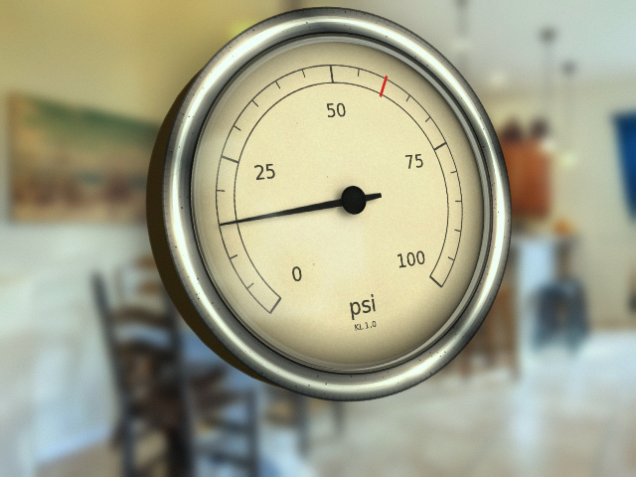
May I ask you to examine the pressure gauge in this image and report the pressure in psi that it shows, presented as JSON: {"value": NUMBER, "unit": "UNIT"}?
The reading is {"value": 15, "unit": "psi"}
